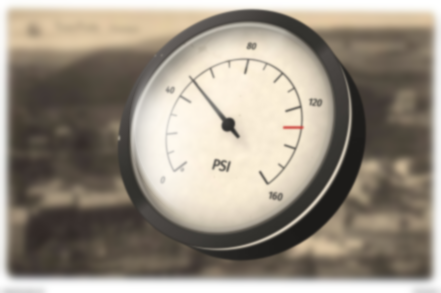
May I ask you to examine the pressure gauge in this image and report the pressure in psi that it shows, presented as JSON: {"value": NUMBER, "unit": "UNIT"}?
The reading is {"value": 50, "unit": "psi"}
